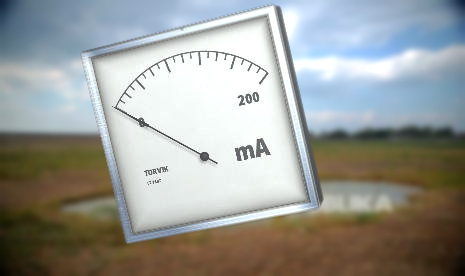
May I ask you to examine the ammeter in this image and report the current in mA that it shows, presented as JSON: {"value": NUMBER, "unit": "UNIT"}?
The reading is {"value": 0, "unit": "mA"}
